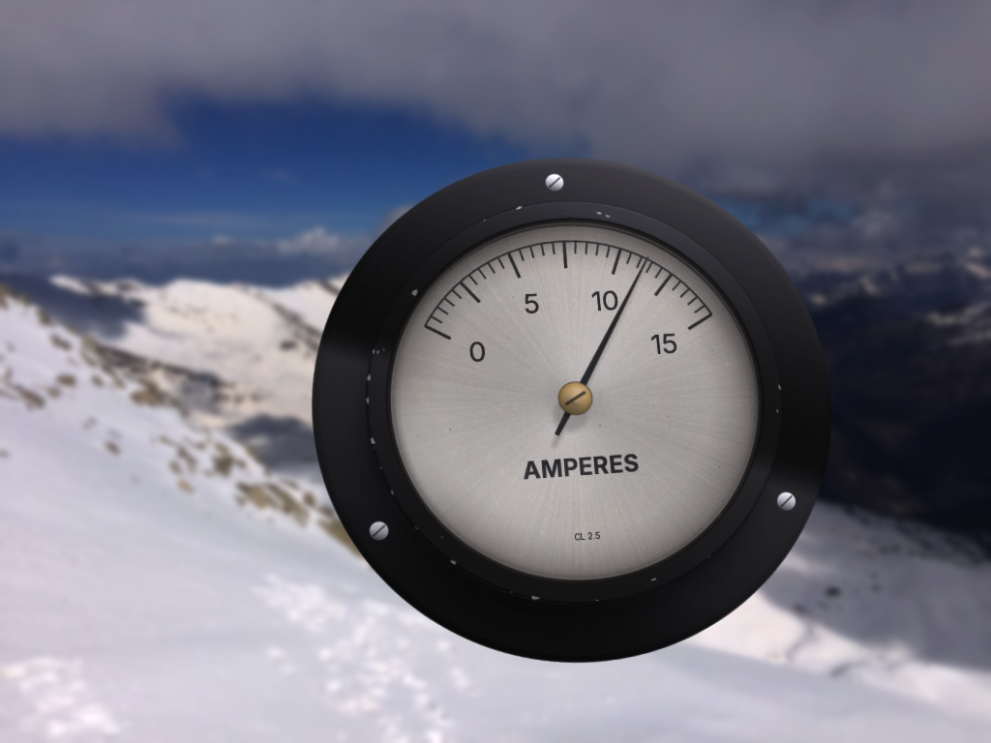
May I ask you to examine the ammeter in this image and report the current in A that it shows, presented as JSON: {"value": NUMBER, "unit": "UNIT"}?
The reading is {"value": 11.25, "unit": "A"}
